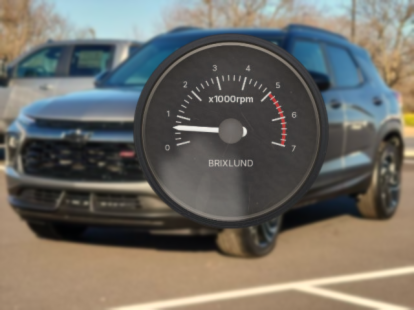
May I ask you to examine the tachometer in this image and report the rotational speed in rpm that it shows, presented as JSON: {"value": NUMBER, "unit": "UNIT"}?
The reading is {"value": 600, "unit": "rpm"}
